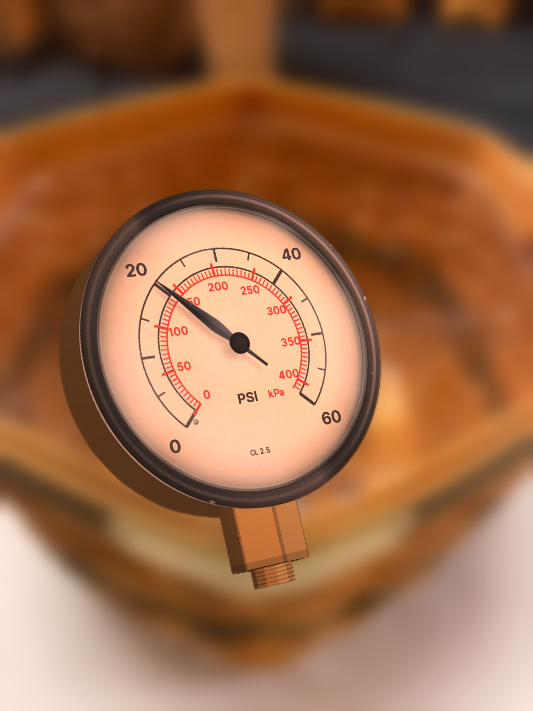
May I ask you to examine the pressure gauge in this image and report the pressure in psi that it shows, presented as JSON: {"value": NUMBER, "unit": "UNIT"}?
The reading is {"value": 20, "unit": "psi"}
